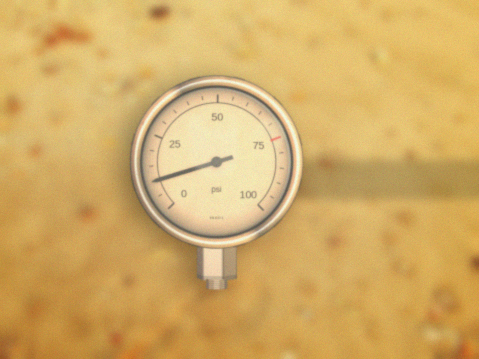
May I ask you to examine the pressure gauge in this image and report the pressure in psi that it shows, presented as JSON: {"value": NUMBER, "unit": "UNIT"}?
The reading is {"value": 10, "unit": "psi"}
